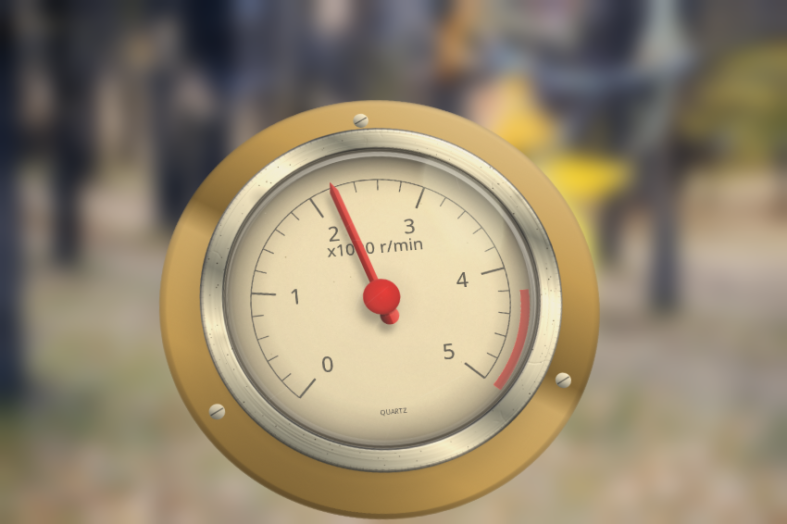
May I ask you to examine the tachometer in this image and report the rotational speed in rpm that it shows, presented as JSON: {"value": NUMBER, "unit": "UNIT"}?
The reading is {"value": 2200, "unit": "rpm"}
